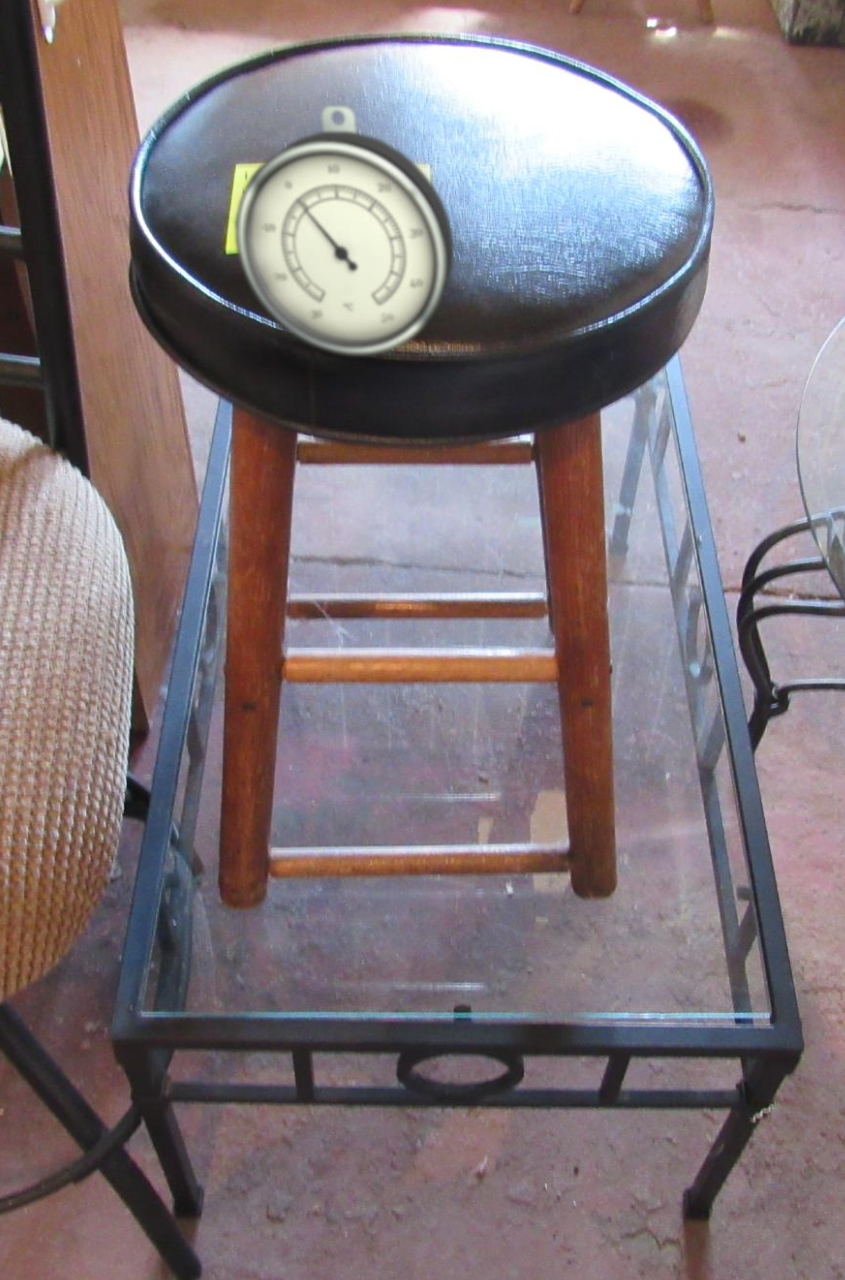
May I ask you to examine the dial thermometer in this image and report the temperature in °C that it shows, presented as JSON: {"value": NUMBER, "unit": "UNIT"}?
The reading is {"value": 0, "unit": "°C"}
